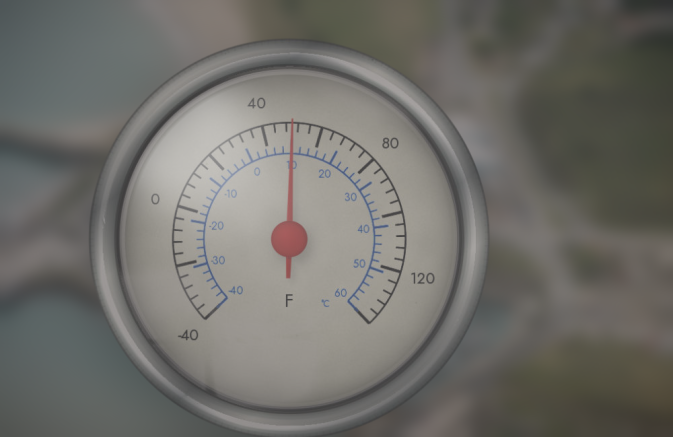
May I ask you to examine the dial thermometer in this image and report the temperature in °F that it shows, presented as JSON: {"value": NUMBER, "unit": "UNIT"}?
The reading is {"value": 50, "unit": "°F"}
